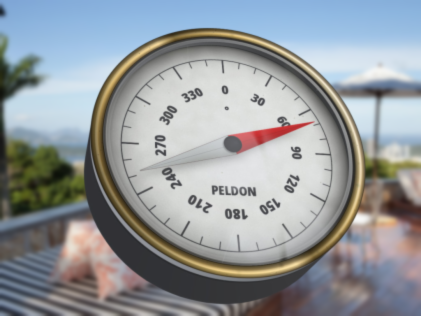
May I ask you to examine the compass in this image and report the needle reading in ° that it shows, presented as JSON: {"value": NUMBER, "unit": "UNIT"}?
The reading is {"value": 70, "unit": "°"}
